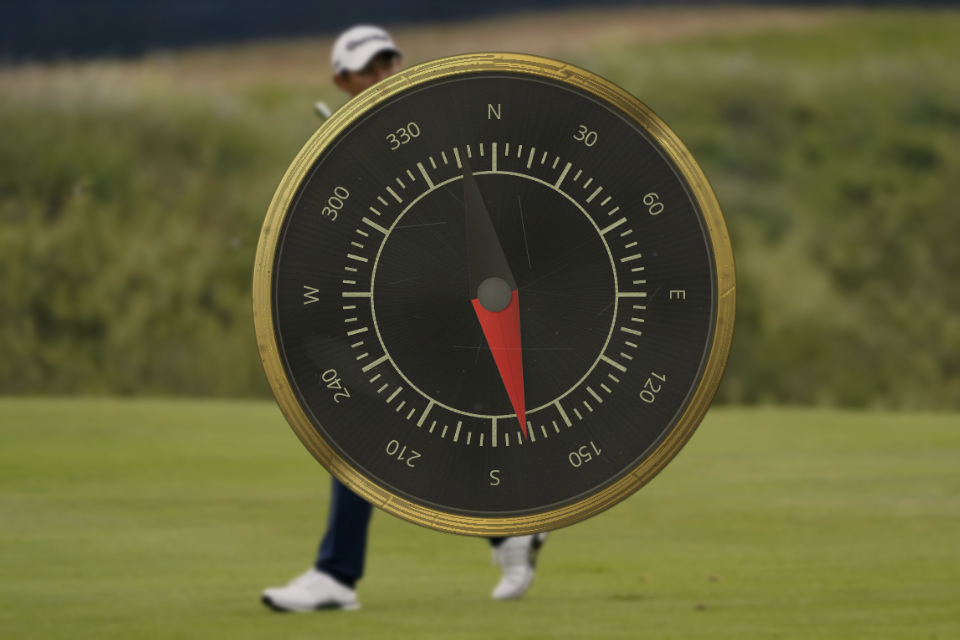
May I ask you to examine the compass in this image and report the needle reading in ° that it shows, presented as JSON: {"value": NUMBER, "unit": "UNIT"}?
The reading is {"value": 167.5, "unit": "°"}
